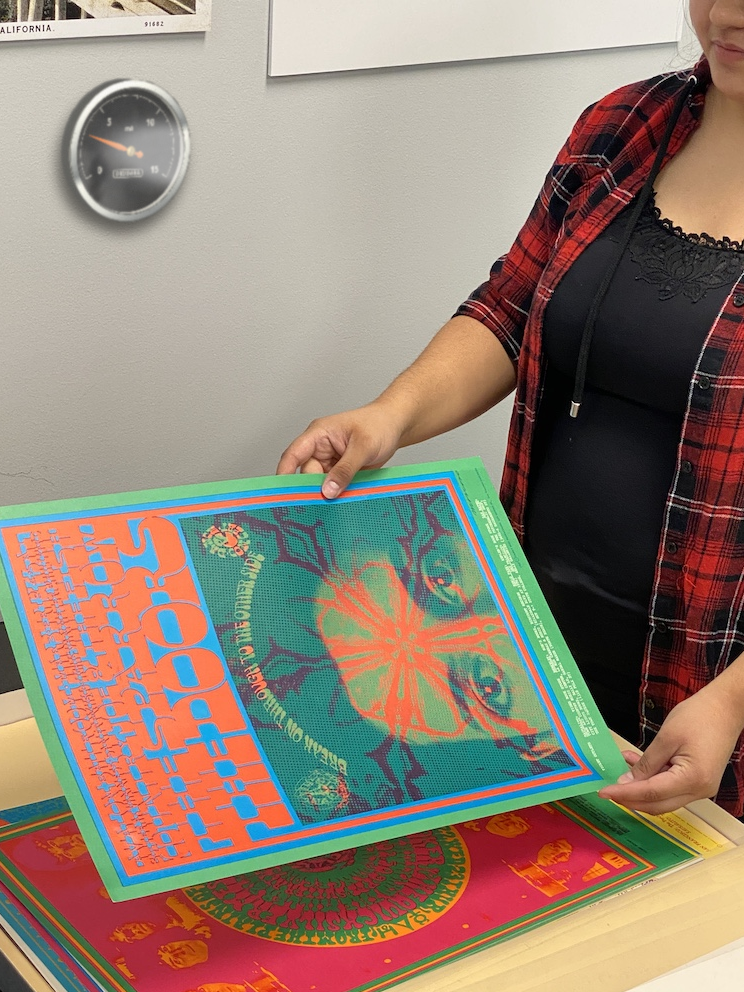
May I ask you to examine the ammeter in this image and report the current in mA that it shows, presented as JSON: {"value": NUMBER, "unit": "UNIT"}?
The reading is {"value": 3, "unit": "mA"}
